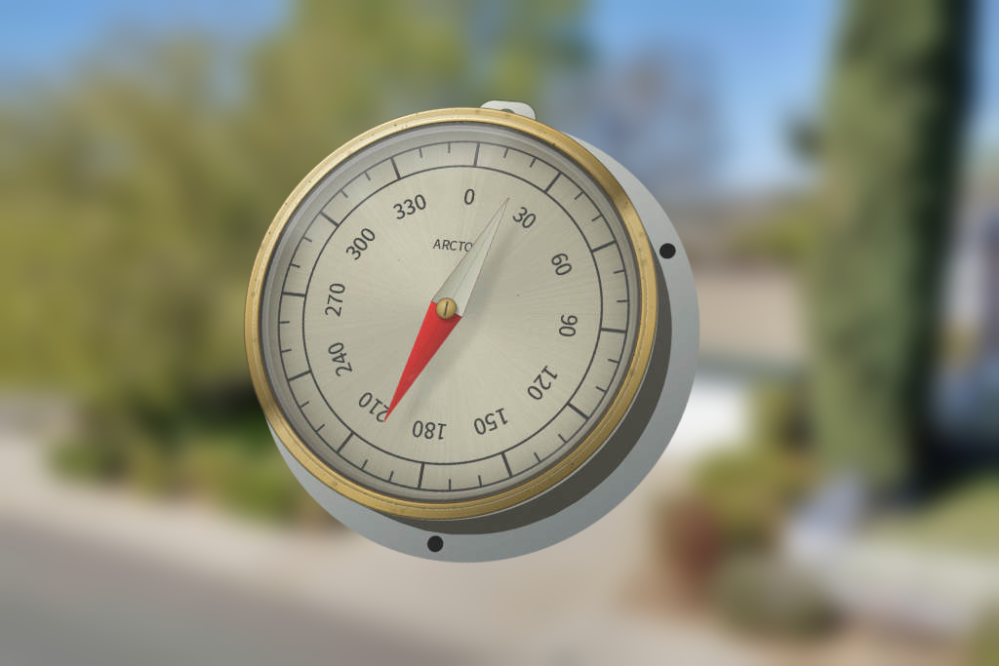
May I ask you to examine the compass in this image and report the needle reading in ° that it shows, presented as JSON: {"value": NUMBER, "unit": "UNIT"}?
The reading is {"value": 200, "unit": "°"}
